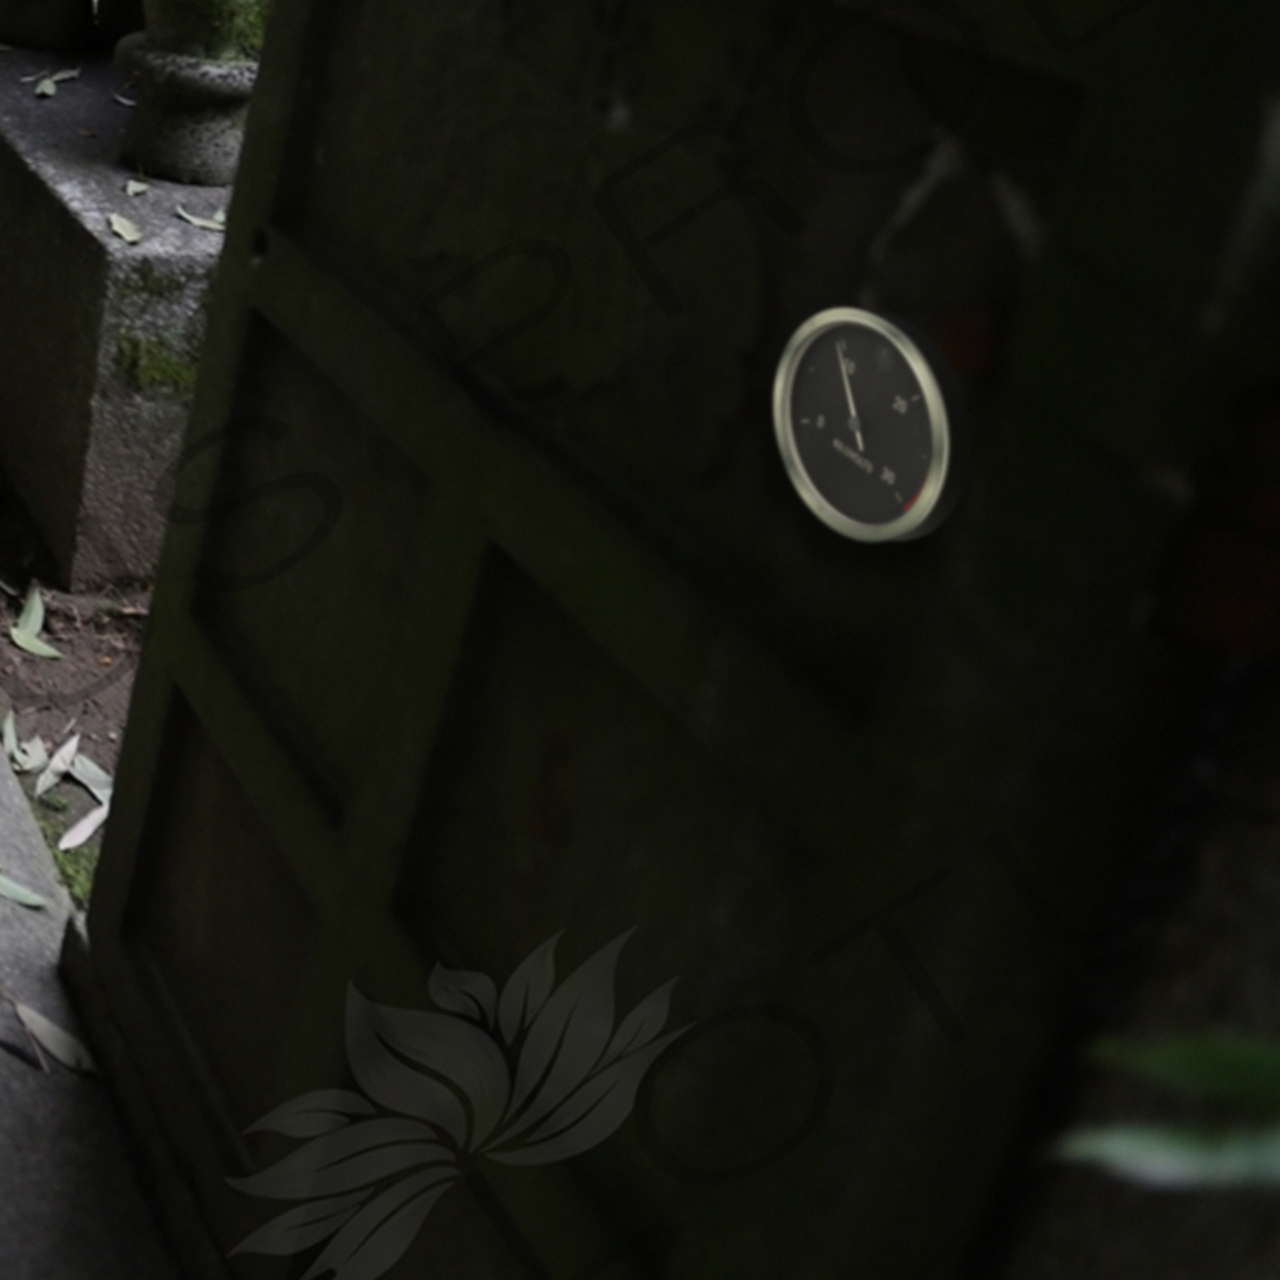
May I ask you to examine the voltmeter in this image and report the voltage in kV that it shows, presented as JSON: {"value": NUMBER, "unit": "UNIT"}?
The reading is {"value": 10, "unit": "kV"}
